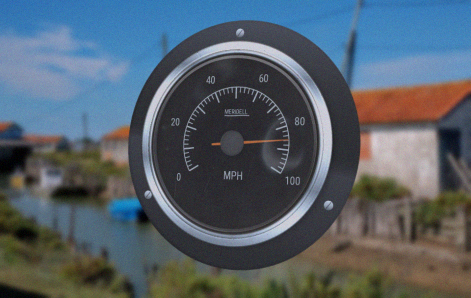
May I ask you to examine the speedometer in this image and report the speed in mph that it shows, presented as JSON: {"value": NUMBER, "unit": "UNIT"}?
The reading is {"value": 86, "unit": "mph"}
